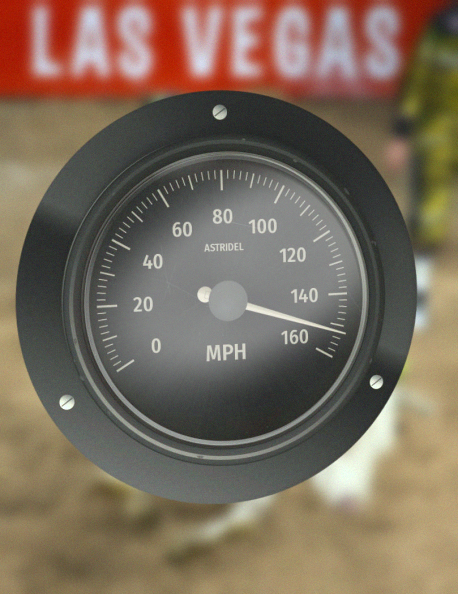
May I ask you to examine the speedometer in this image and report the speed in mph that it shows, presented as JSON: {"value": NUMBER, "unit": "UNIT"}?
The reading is {"value": 152, "unit": "mph"}
